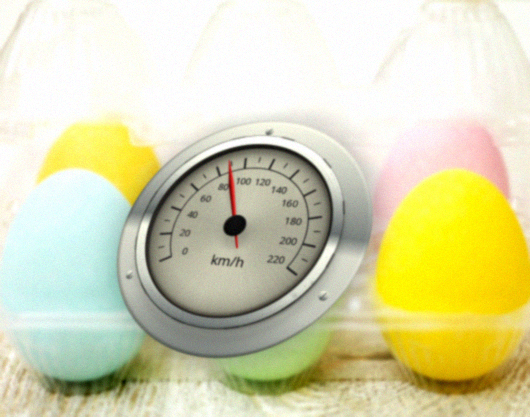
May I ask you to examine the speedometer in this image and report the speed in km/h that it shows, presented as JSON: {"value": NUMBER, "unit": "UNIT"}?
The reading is {"value": 90, "unit": "km/h"}
